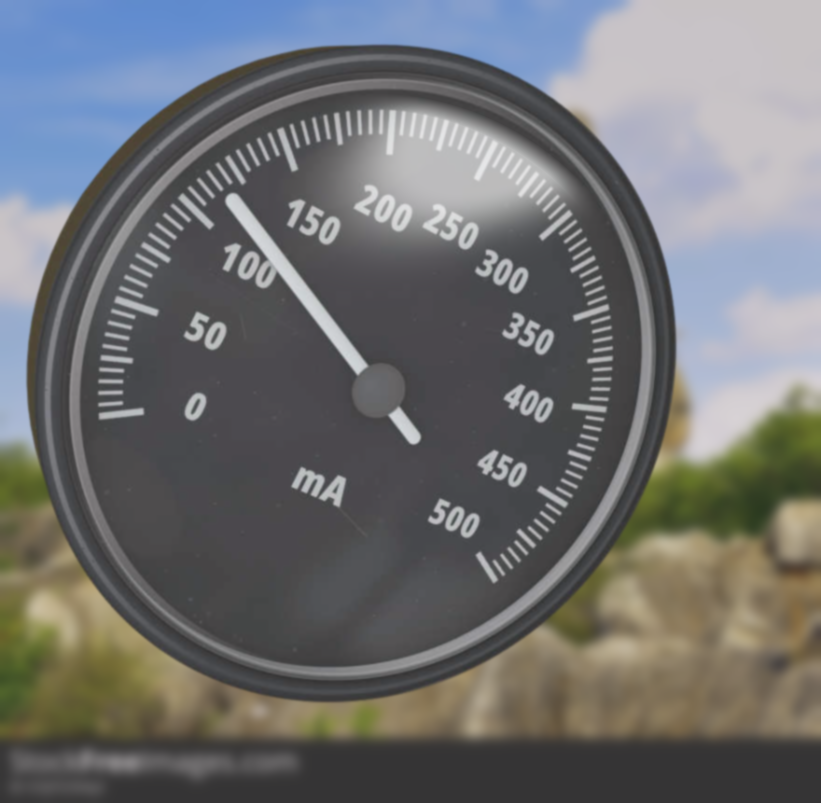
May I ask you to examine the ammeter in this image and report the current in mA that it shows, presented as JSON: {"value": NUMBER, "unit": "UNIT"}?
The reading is {"value": 115, "unit": "mA"}
